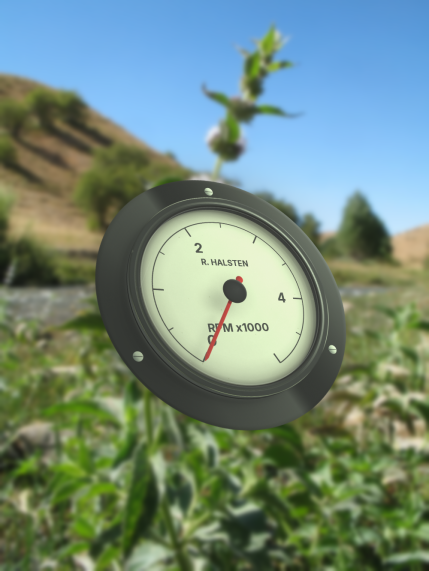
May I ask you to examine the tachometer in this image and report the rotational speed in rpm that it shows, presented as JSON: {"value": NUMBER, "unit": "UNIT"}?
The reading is {"value": 0, "unit": "rpm"}
